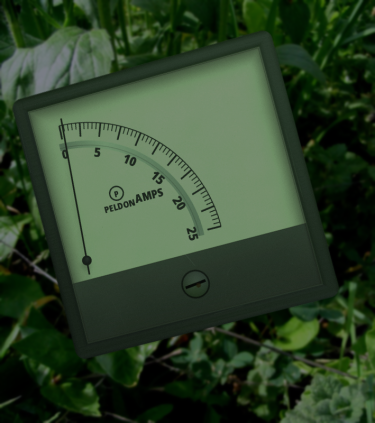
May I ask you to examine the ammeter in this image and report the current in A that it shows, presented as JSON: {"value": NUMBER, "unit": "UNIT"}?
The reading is {"value": 0.5, "unit": "A"}
